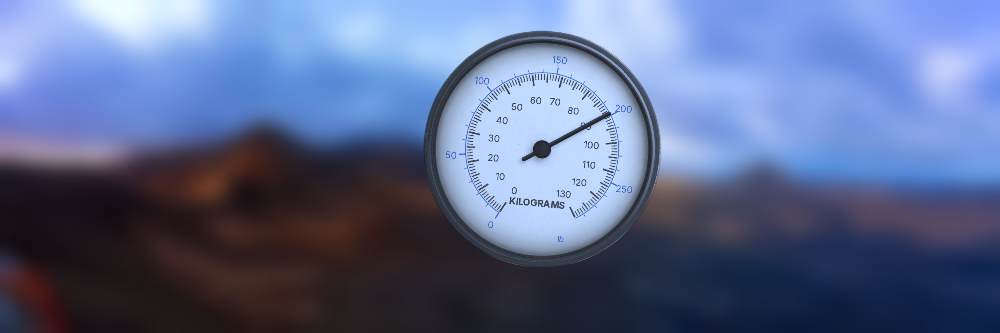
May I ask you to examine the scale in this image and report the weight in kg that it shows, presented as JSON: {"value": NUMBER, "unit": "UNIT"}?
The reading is {"value": 90, "unit": "kg"}
